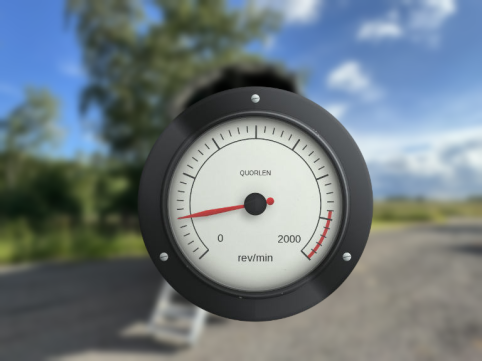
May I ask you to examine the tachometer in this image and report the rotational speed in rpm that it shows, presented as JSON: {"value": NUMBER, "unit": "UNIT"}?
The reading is {"value": 250, "unit": "rpm"}
